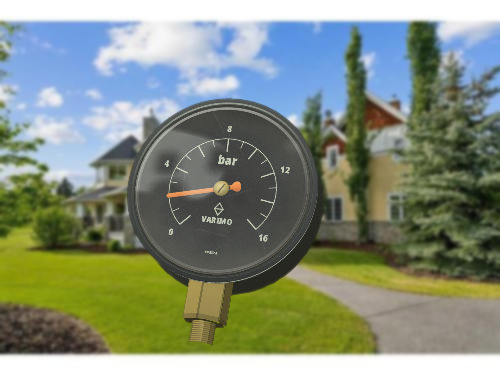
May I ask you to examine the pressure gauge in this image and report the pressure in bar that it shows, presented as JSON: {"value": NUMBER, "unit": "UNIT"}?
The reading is {"value": 2, "unit": "bar"}
